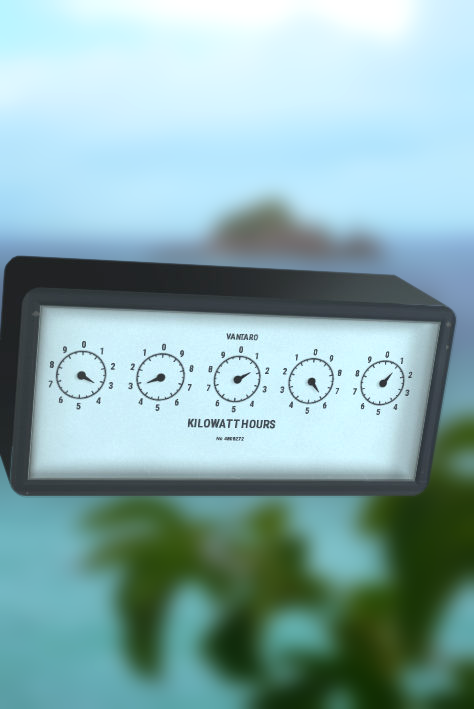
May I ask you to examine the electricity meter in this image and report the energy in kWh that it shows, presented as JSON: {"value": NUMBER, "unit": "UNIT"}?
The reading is {"value": 33161, "unit": "kWh"}
